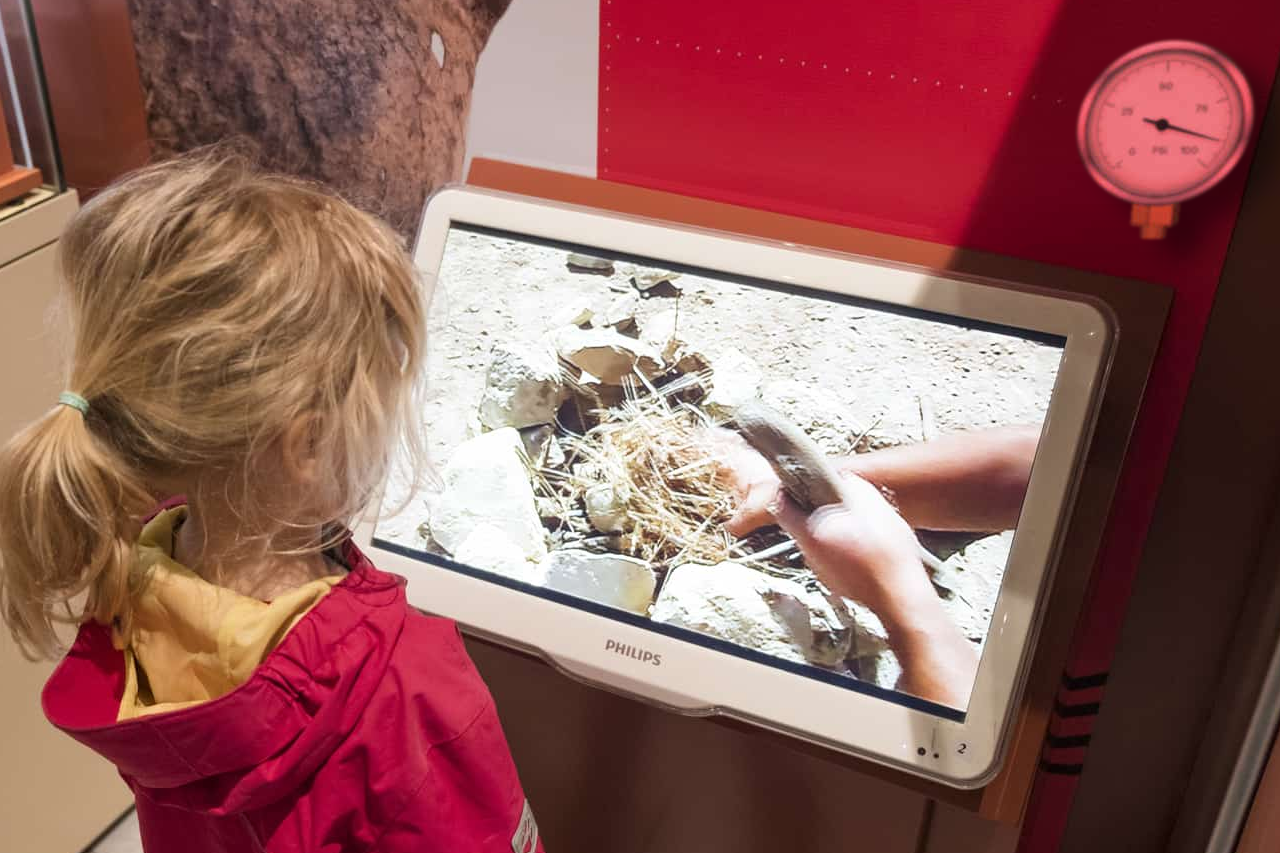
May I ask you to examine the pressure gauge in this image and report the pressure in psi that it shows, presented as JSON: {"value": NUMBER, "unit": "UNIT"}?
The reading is {"value": 90, "unit": "psi"}
